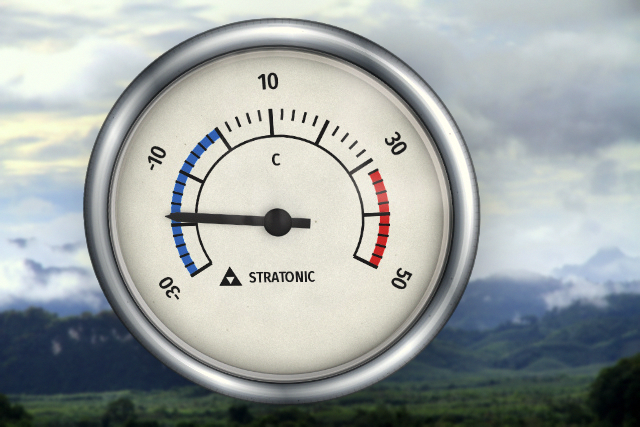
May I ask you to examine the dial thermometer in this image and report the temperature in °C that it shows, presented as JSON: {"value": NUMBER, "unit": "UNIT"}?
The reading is {"value": -18, "unit": "°C"}
